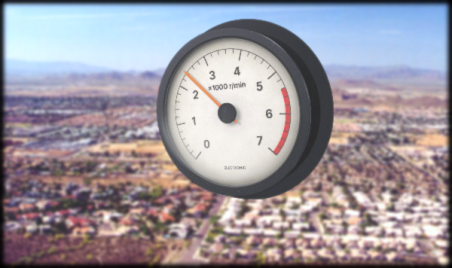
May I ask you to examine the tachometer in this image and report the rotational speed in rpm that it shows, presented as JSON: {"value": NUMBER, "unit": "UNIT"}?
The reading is {"value": 2400, "unit": "rpm"}
